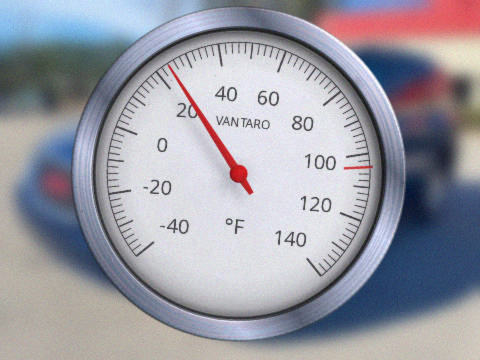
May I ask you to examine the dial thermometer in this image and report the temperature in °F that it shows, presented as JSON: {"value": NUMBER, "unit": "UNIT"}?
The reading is {"value": 24, "unit": "°F"}
